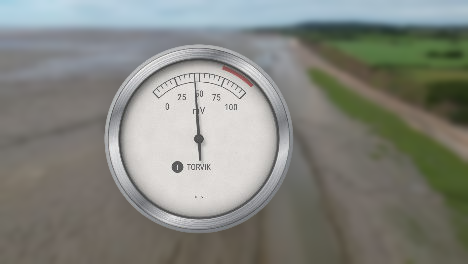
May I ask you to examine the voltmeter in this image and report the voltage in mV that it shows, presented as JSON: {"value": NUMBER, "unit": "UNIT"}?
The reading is {"value": 45, "unit": "mV"}
